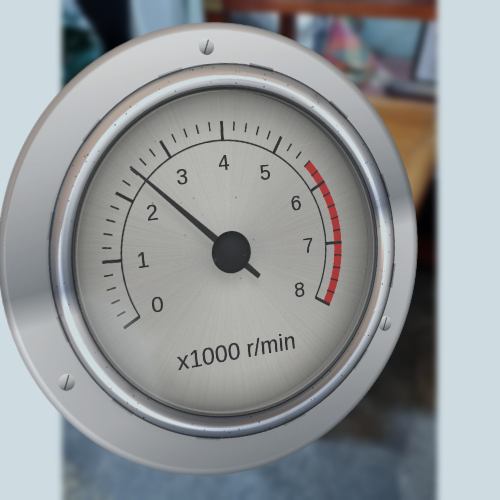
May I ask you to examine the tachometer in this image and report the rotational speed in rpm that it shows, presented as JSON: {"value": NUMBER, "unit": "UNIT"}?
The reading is {"value": 2400, "unit": "rpm"}
